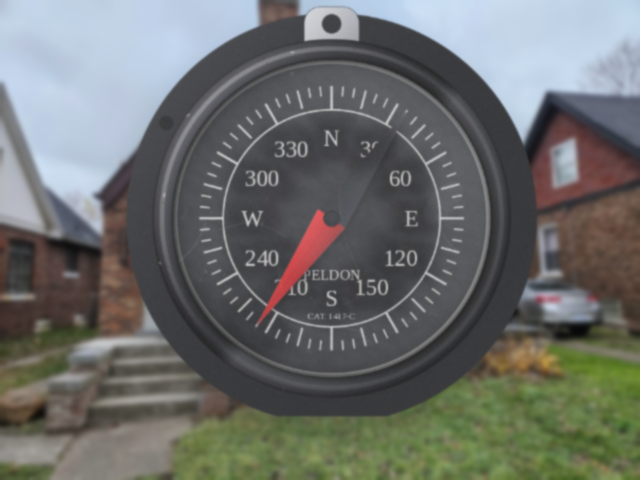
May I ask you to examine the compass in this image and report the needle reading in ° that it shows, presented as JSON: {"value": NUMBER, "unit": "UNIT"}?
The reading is {"value": 215, "unit": "°"}
